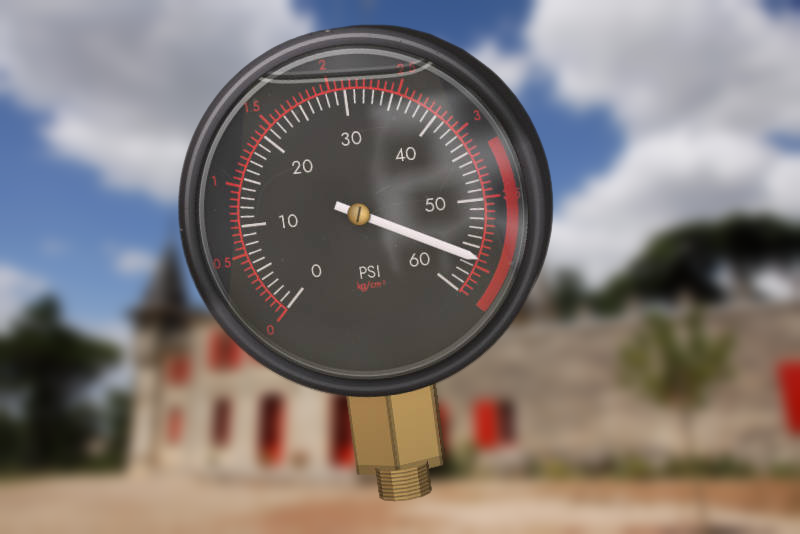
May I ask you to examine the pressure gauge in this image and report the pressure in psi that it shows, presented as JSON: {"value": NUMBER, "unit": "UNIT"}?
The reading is {"value": 56, "unit": "psi"}
